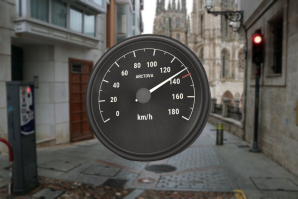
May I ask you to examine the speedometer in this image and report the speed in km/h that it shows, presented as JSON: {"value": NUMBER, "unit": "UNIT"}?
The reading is {"value": 135, "unit": "km/h"}
